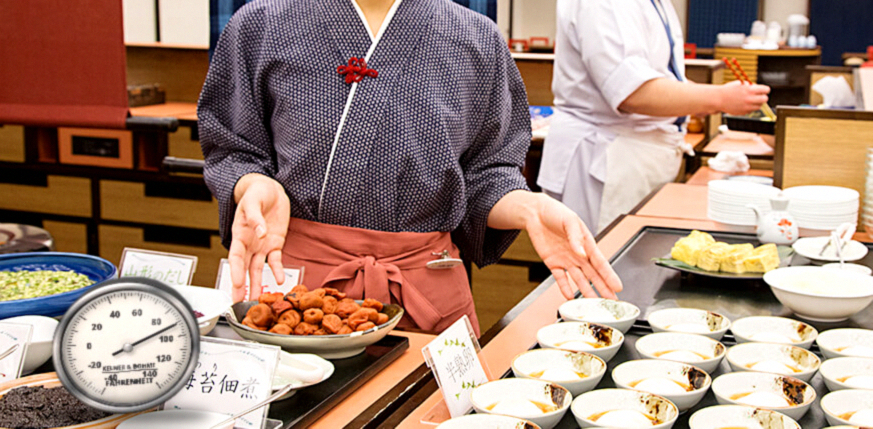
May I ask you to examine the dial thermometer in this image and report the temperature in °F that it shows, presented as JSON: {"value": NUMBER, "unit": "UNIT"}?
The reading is {"value": 90, "unit": "°F"}
